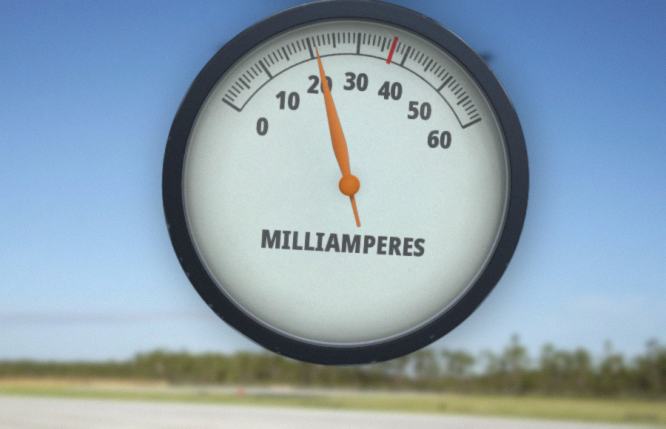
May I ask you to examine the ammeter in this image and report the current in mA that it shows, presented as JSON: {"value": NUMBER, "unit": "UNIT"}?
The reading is {"value": 21, "unit": "mA"}
